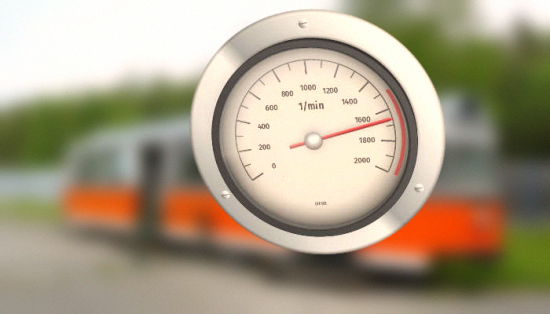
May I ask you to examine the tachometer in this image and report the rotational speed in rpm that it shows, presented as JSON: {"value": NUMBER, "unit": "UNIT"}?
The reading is {"value": 1650, "unit": "rpm"}
